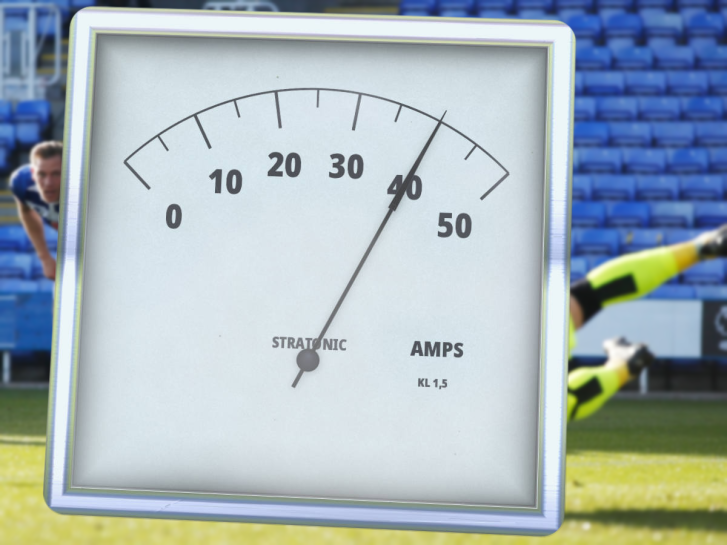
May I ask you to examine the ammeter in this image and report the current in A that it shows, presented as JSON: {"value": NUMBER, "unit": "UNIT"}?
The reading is {"value": 40, "unit": "A"}
